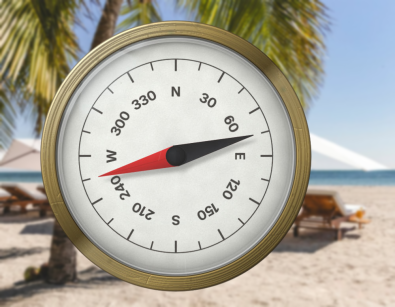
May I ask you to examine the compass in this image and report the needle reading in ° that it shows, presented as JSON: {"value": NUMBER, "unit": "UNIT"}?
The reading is {"value": 255, "unit": "°"}
